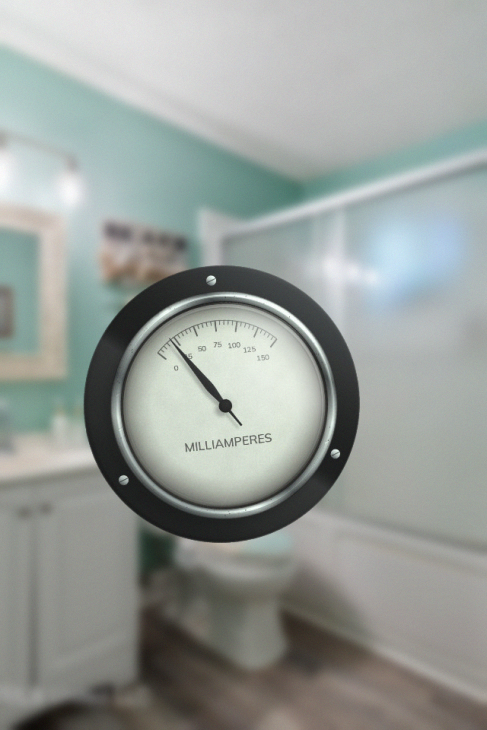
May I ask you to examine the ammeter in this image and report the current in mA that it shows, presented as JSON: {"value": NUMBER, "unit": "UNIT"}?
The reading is {"value": 20, "unit": "mA"}
